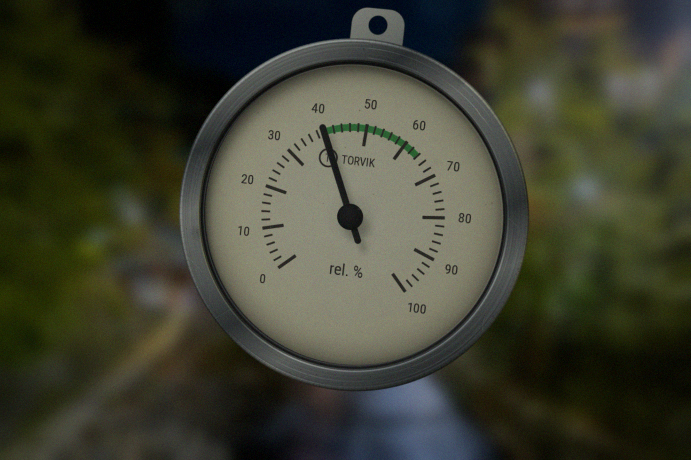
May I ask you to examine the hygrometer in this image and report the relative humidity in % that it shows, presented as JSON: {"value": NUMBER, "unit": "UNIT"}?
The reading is {"value": 40, "unit": "%"}
